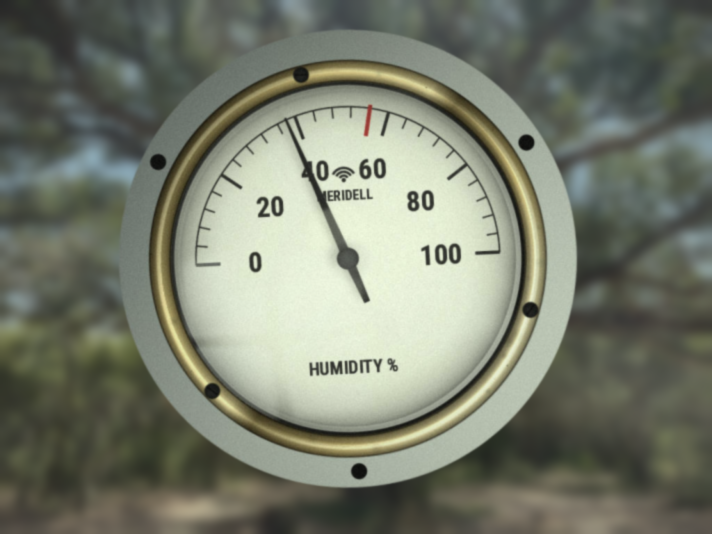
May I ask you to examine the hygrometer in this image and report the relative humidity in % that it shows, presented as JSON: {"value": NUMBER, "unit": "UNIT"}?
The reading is {"value": 38, "unit": "%"}
